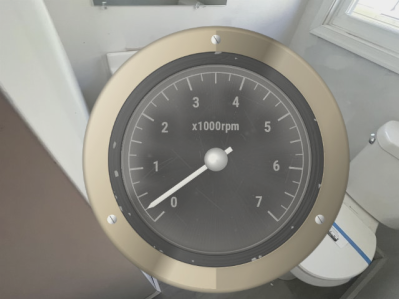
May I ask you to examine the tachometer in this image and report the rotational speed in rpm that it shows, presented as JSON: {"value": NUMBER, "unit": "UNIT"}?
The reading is {"value": 250, "unit": "rpm"}
